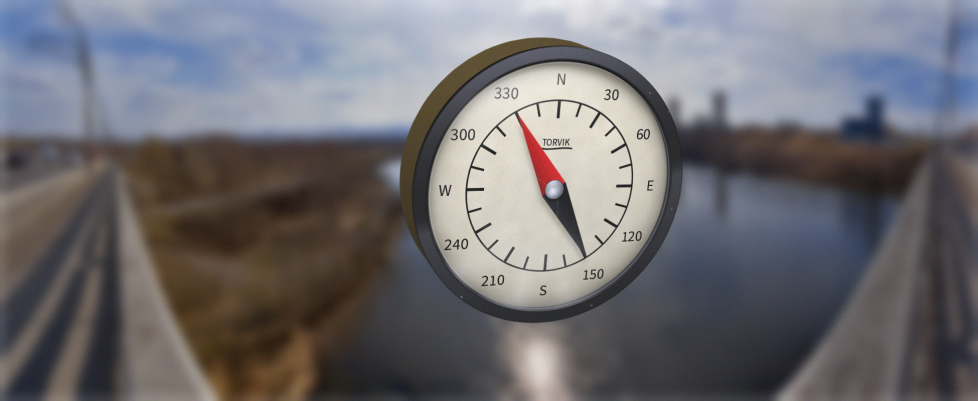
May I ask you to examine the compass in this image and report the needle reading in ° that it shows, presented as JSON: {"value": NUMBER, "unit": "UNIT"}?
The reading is {"value": 330, "unit": "°"}
